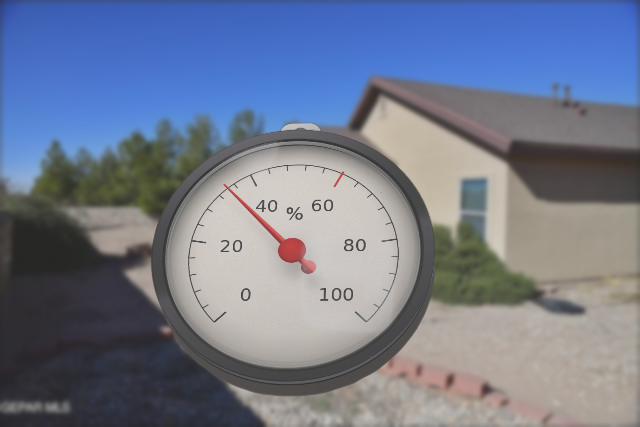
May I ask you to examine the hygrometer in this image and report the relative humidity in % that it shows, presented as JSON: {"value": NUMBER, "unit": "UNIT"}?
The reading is {"value": 34, "unit": "%"}
